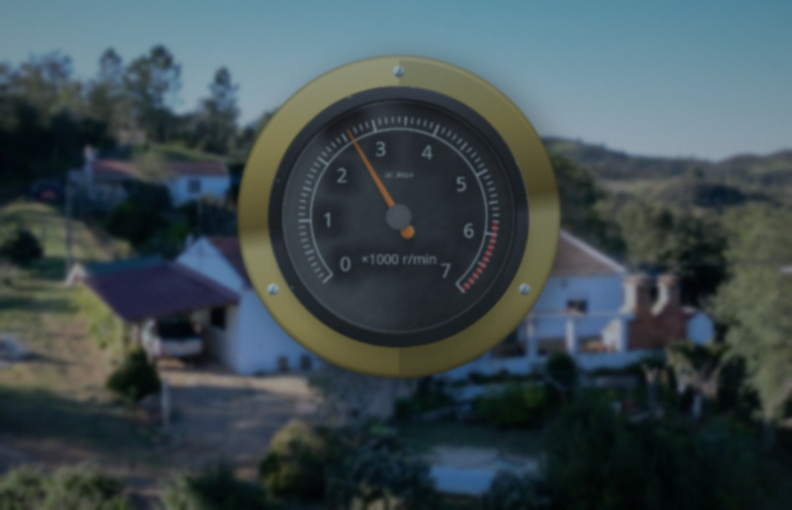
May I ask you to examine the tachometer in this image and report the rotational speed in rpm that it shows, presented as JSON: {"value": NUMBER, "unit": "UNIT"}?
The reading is {"value": 2600, "unit": "rpm"}
